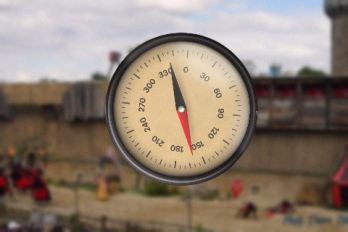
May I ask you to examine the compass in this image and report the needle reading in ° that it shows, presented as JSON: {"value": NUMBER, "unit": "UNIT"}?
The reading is {"value": 160, "unit": "°"}
